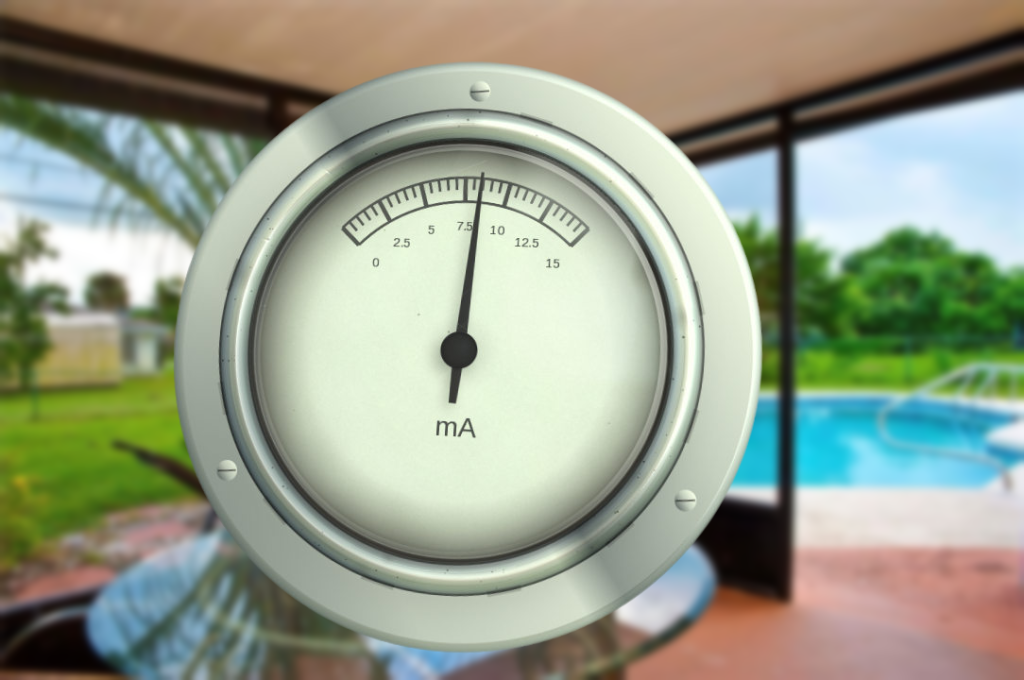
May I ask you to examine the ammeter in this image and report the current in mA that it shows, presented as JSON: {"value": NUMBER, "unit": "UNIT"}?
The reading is {"value": 8.5, "unit": "mA"}
